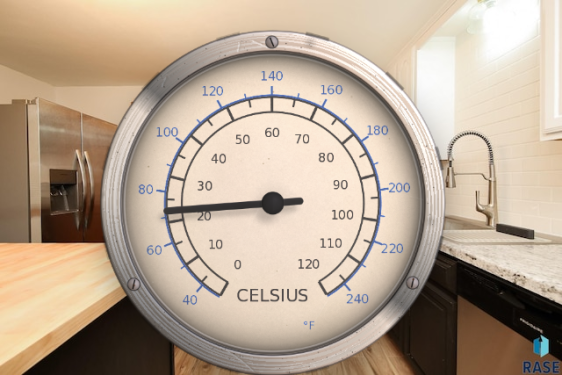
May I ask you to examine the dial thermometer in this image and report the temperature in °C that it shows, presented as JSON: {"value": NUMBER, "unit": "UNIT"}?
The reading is {"value": 22.5, "unit": "°C"}
